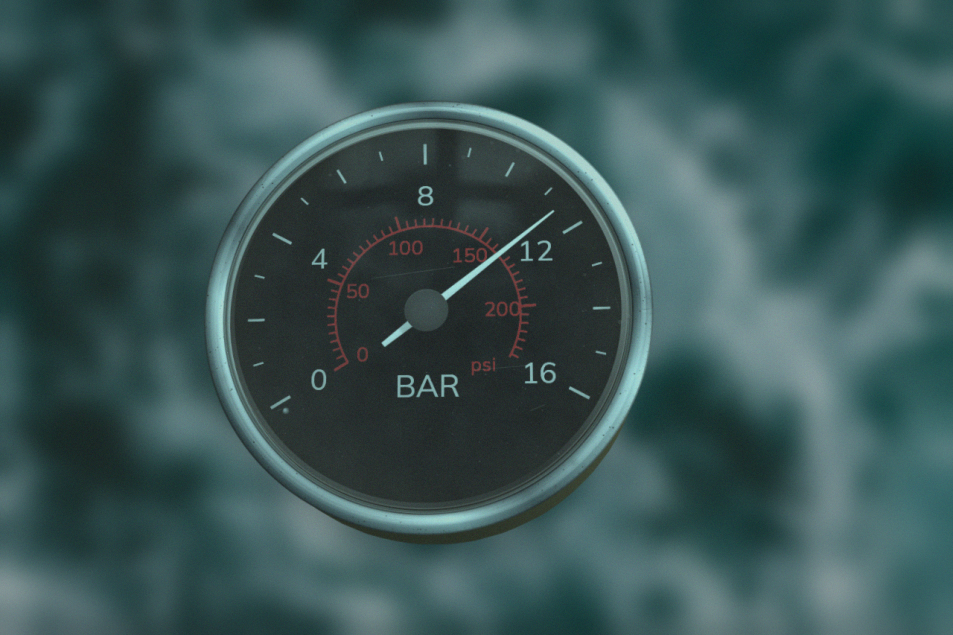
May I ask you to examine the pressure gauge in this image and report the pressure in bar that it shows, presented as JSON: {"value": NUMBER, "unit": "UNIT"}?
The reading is {"value": 11.5, "unit": "bar"}
